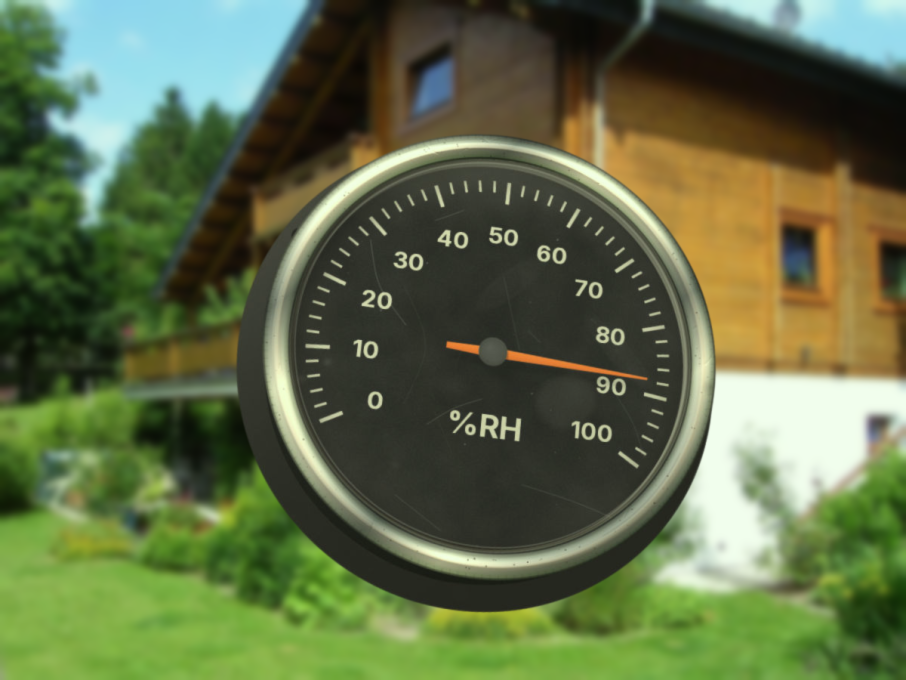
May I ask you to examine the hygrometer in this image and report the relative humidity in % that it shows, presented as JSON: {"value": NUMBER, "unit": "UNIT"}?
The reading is {"value": 88, "unit": "%"}
